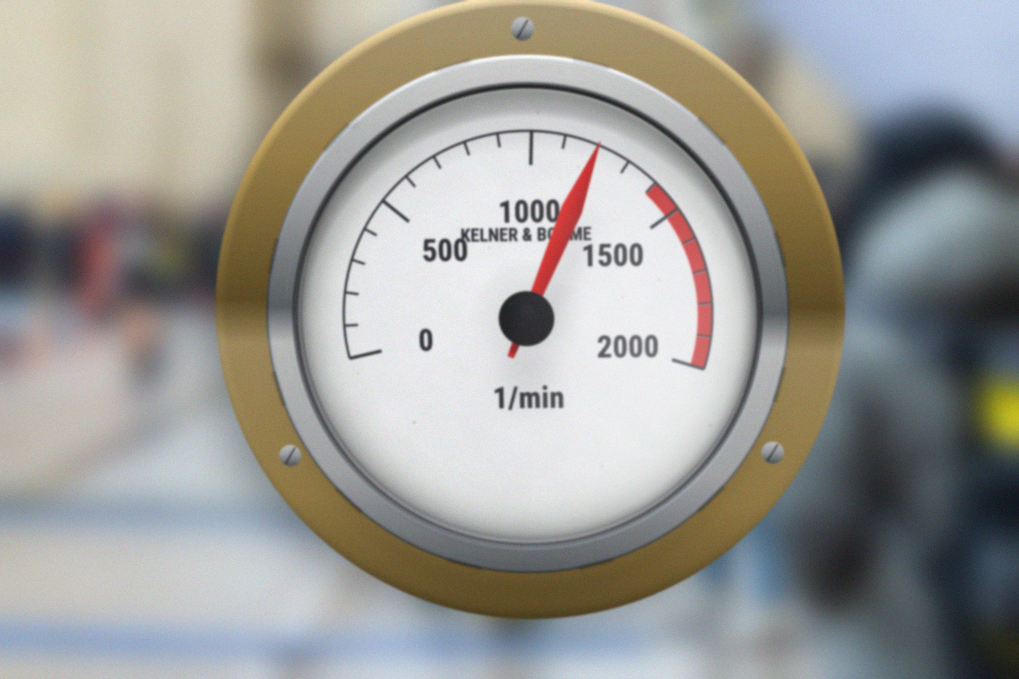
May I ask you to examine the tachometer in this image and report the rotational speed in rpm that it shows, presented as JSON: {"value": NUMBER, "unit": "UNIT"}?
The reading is {"value": 1200, "unit": "rpm"}
